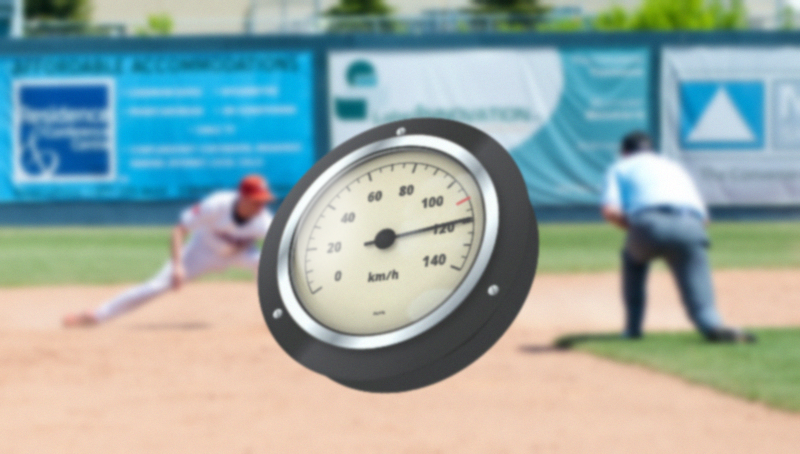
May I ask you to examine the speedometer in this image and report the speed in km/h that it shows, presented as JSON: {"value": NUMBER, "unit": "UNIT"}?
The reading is {"value": 120, "unit": "km/h"}
